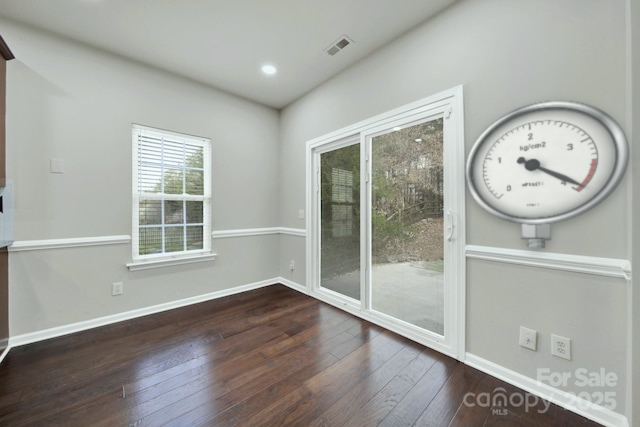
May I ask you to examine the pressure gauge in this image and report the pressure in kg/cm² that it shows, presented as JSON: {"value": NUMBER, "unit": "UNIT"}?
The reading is {"value": 3.9, "unit": "kg/cm²"}
